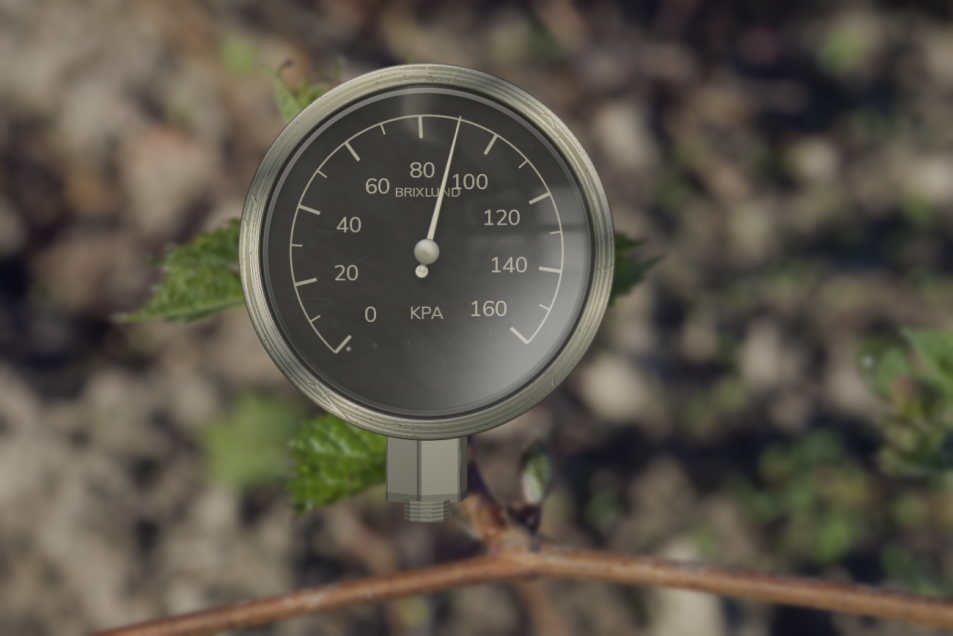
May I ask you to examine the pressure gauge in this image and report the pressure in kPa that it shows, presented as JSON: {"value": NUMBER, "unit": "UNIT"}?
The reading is {"value": 90, "unit": "kPa"}
